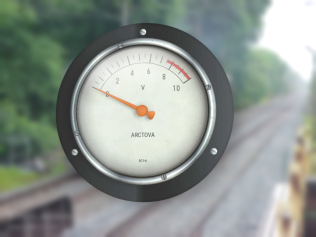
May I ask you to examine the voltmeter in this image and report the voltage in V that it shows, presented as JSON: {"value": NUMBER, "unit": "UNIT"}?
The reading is {"value": 0, "unit": "V"}
